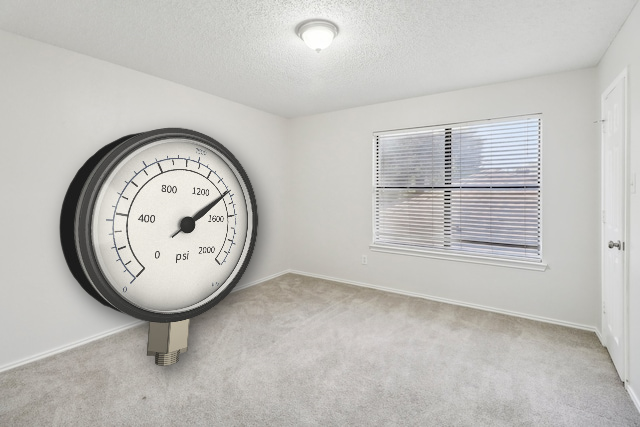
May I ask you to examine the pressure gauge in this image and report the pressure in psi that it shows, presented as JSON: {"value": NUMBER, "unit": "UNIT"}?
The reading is {"value": 1400, "unit": "psi"}
